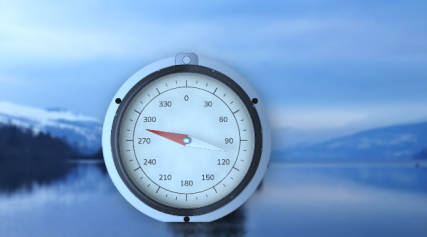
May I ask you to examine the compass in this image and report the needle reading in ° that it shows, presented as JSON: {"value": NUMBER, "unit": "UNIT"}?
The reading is {"value": 285, "unit": "°"}
